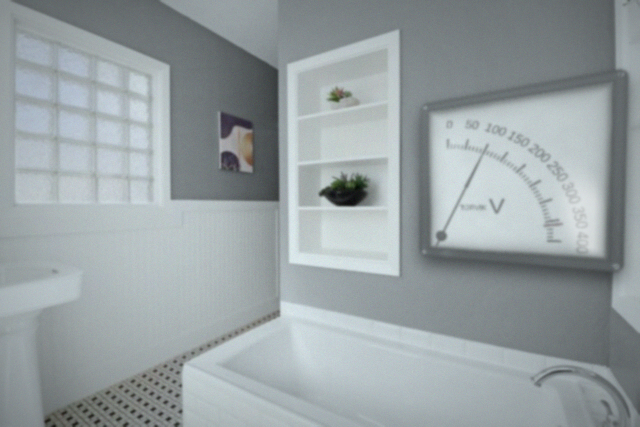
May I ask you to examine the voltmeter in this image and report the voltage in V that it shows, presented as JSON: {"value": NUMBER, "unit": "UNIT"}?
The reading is {"value": 100, "unit": "V"}
